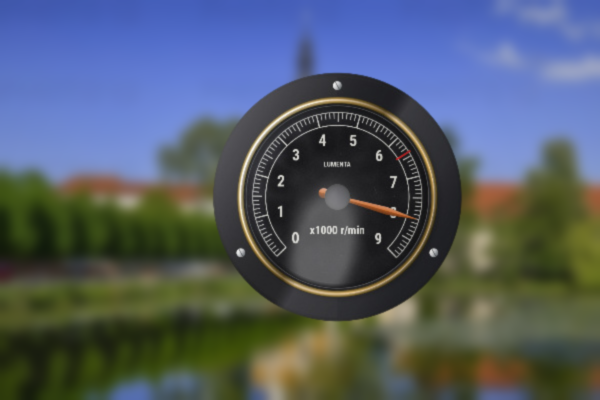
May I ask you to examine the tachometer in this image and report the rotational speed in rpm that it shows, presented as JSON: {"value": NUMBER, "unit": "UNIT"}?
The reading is {"value": 8000, "unit": "rpm"}
